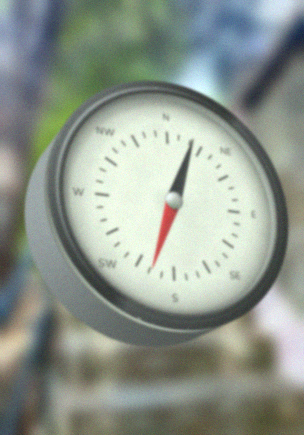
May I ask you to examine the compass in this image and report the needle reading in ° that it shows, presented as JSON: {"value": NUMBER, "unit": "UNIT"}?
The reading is {"value": 200, "unit": "°"}
